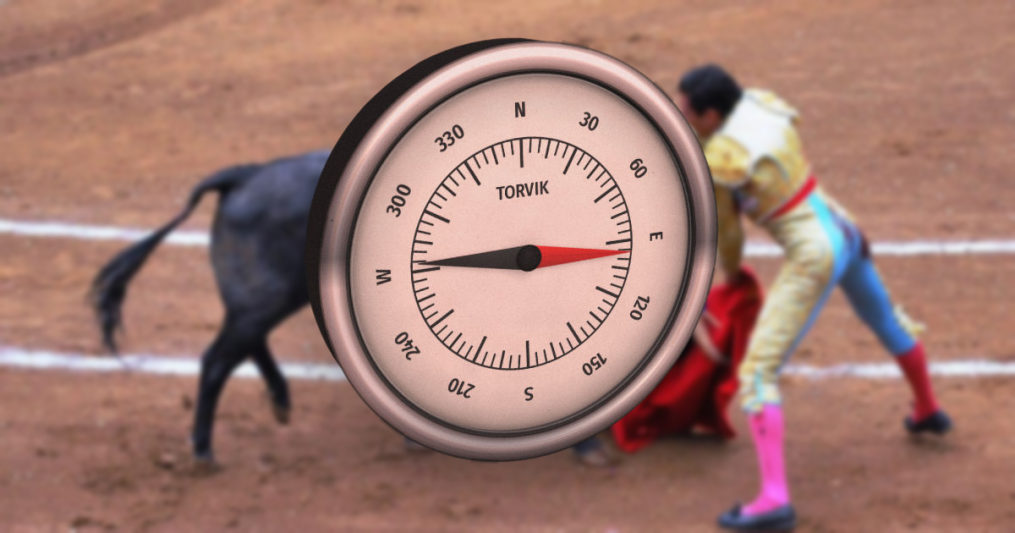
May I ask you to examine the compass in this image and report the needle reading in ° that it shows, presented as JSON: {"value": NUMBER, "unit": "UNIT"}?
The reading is {"value": 95, "unit": "°"}
